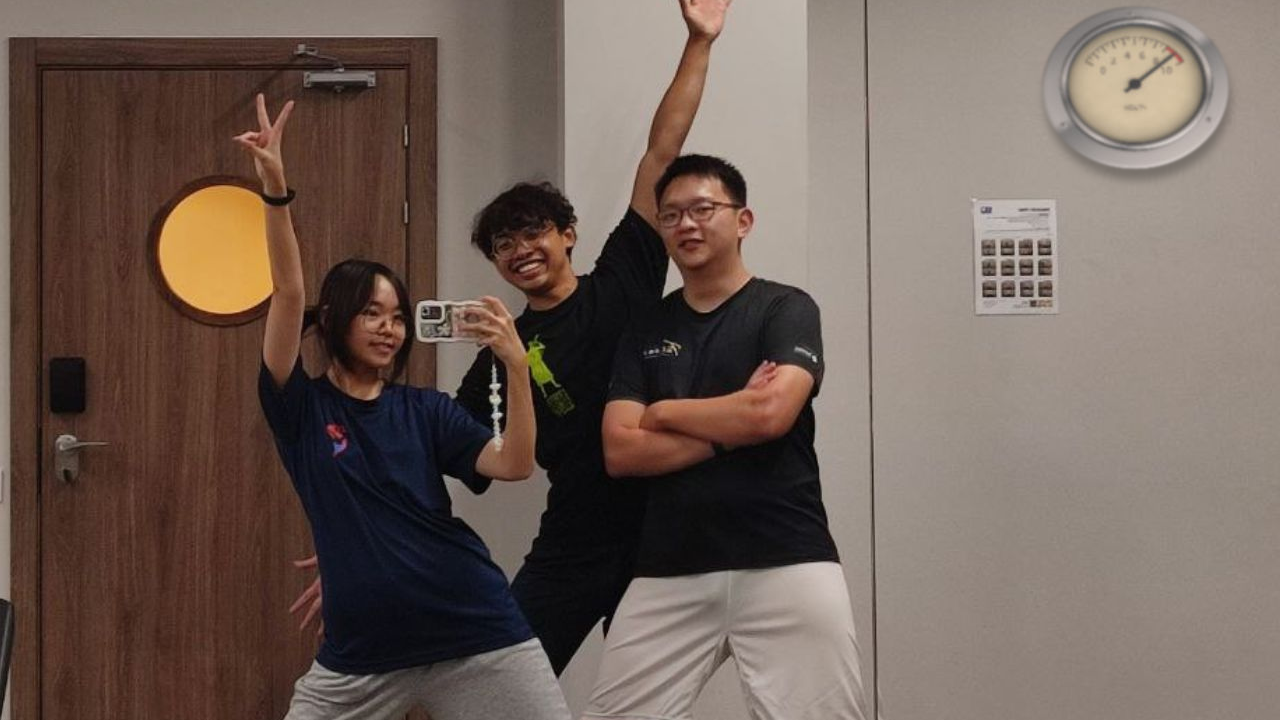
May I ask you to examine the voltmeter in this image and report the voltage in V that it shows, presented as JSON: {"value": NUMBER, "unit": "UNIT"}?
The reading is {"value": 9, "unit": "V"}
